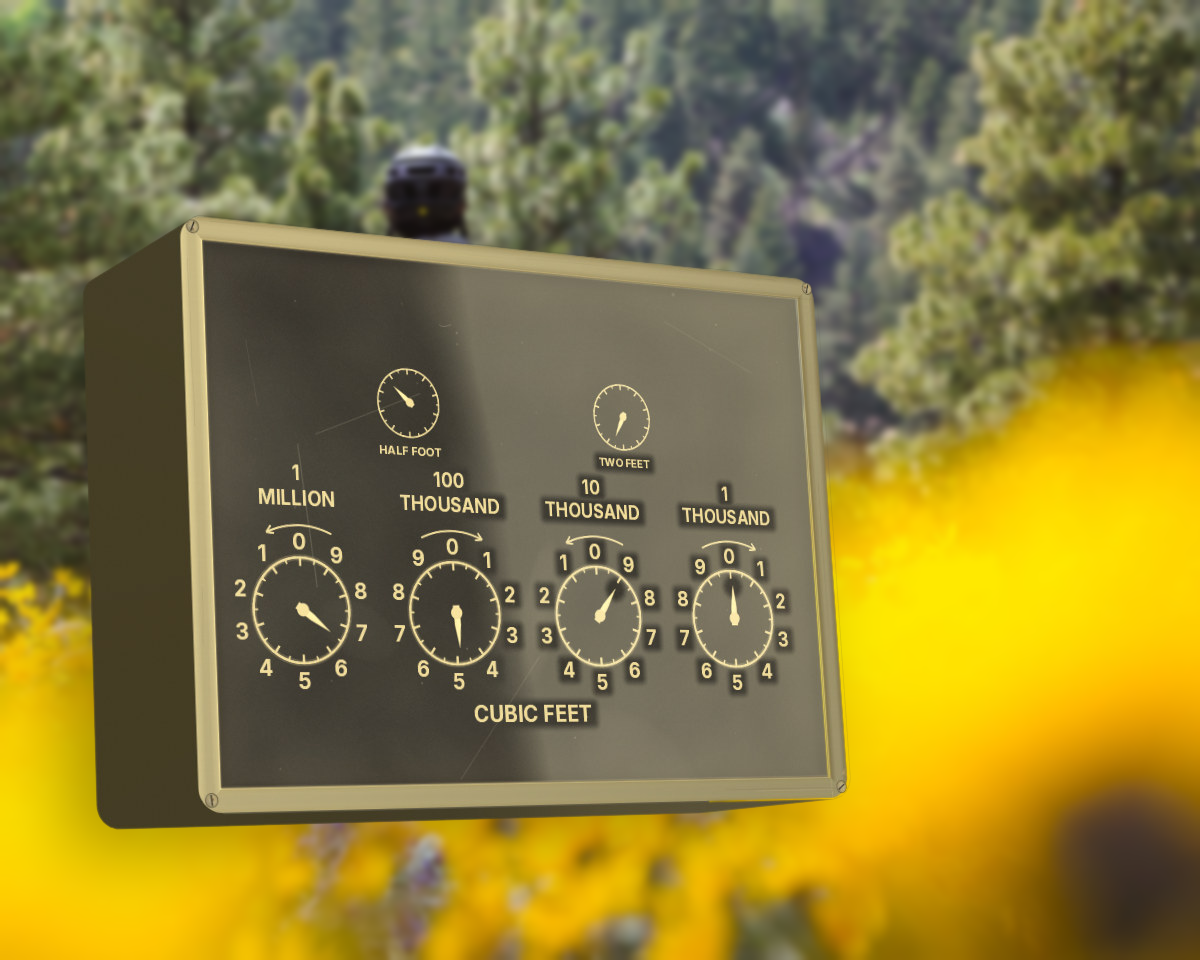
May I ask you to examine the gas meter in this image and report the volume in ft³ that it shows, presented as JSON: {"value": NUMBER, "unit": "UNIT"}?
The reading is {"value": 649000, "unit": "ft³"}
